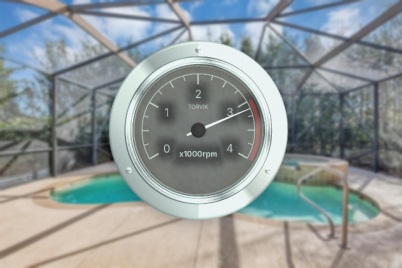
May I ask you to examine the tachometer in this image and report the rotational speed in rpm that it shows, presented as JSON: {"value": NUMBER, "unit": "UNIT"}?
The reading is {"value": 3125, "unit": "rpm"}
